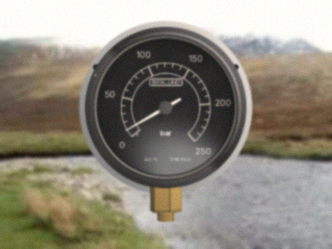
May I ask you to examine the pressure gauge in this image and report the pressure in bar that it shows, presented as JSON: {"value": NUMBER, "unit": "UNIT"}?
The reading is {"value": 10, "unit": "bar"}
